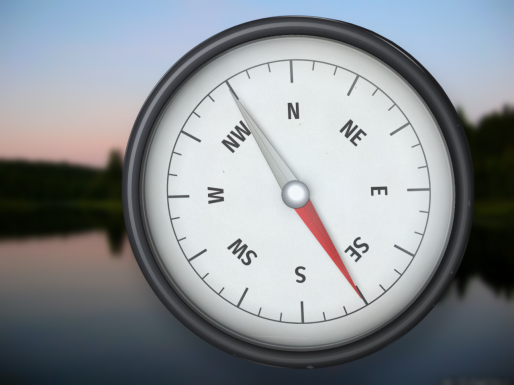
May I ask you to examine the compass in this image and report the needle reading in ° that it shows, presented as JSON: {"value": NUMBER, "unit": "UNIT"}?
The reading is {"value": 150, "unit": "°"}
